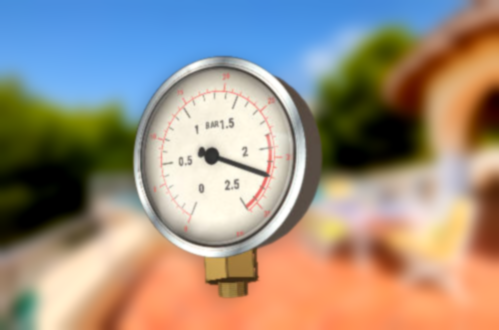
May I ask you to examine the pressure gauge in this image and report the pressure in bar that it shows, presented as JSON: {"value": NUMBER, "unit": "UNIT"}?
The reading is {"value": 2.2, "unit": "bar"}
